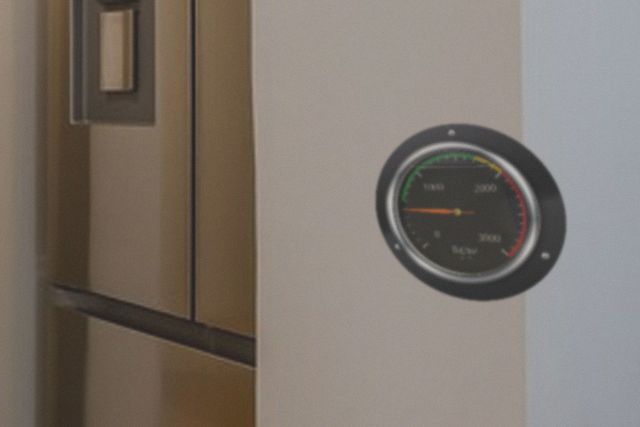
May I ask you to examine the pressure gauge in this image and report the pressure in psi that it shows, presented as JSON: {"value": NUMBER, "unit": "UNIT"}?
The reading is {"value": 500, "unit": "psi"}
